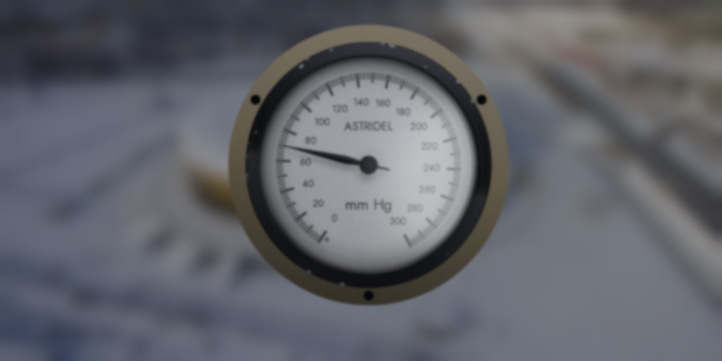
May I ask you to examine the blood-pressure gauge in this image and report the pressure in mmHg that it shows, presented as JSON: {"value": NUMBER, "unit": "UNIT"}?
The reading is {"value": 70, "unit": "mmHg"}
